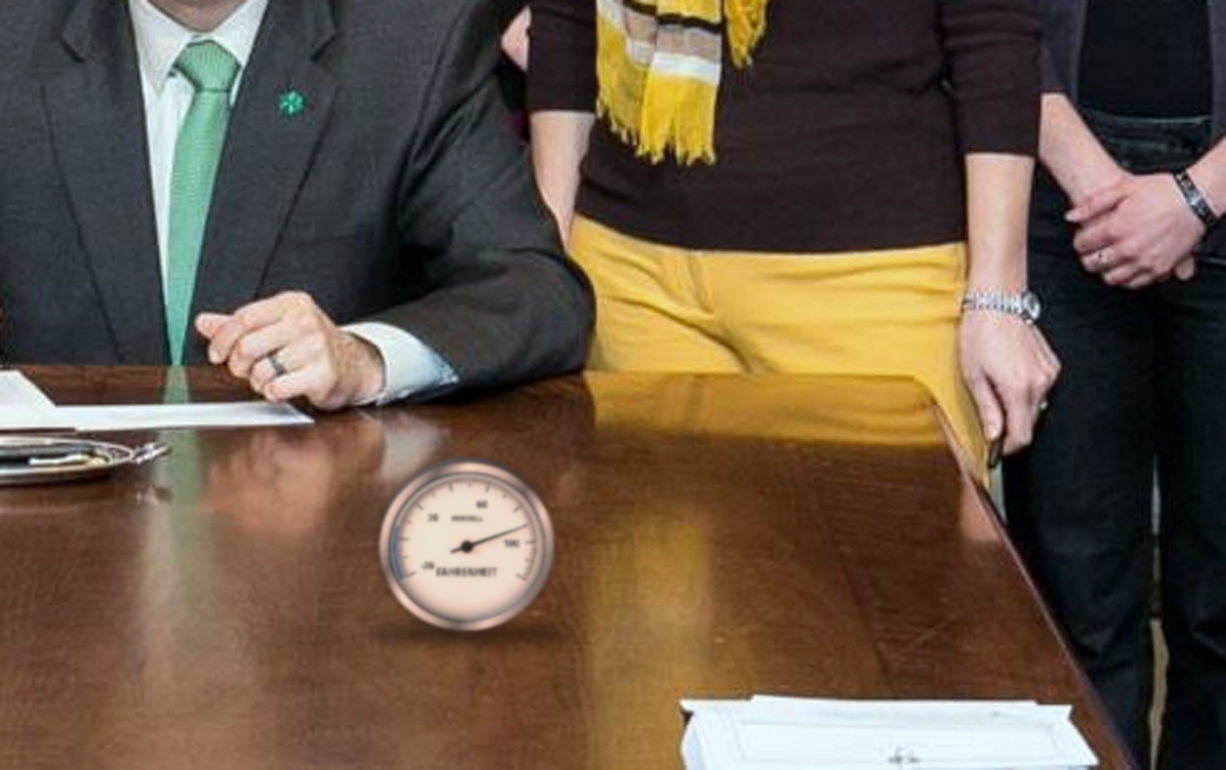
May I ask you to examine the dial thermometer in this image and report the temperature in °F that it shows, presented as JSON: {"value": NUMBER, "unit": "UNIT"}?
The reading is {"value": 90, "unit": "°F"}
